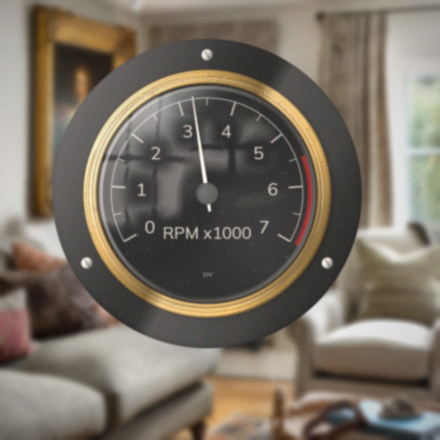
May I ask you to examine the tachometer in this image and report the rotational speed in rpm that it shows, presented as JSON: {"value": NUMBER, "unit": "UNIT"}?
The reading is {"value": 3250, "unit": "rpm"}
